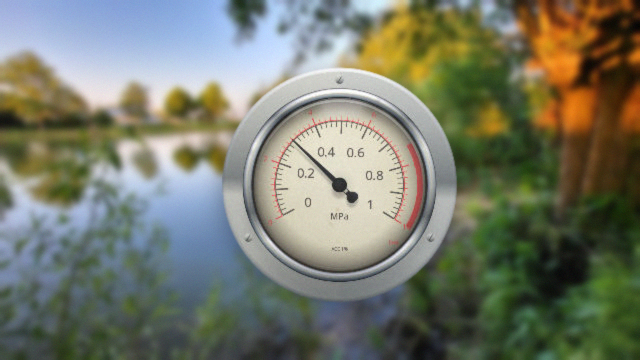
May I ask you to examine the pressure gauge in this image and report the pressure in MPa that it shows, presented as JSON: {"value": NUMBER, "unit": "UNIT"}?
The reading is {"value": 0.3, "unit": "MPa"}
